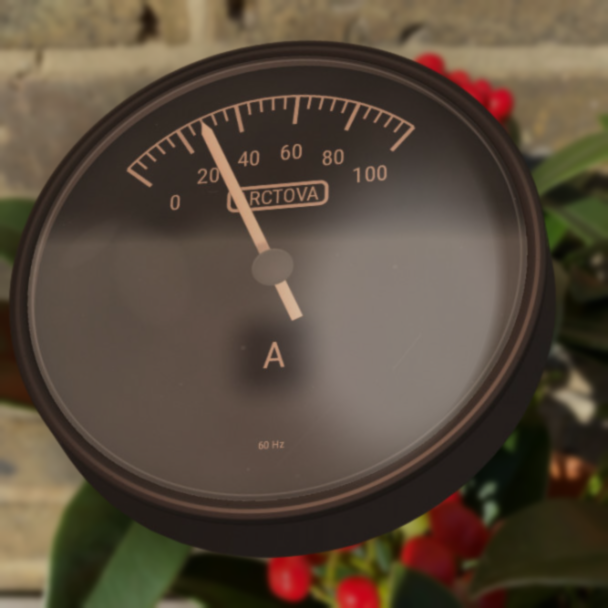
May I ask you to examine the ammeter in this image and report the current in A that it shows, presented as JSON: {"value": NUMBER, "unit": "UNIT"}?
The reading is {"value": 28, "unit": "A"}
